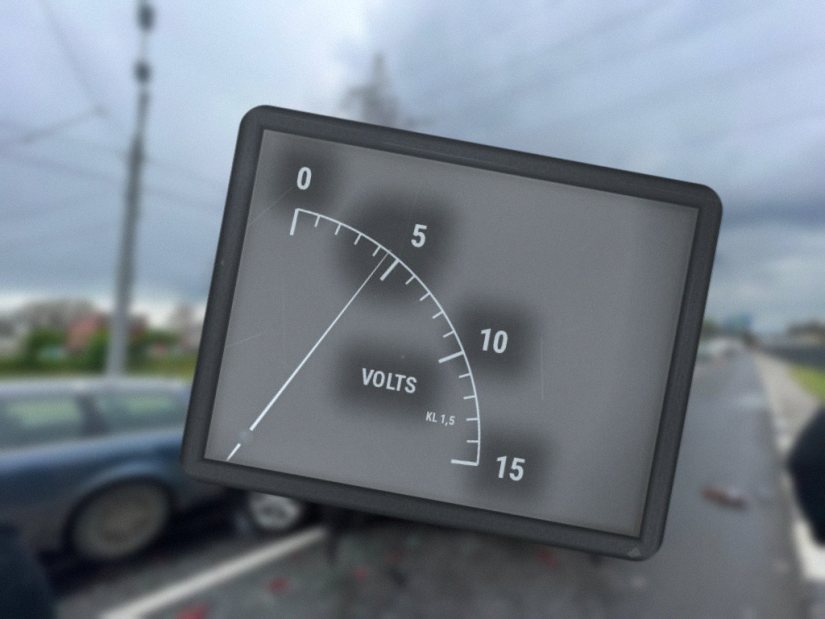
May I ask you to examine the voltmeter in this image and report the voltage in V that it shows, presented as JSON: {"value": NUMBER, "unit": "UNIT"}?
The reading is {"value": 4.5, "unit": "V"}
